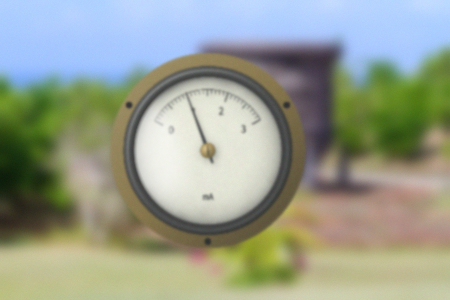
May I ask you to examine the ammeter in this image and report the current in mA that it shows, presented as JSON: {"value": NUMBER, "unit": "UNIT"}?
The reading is {"value": 1, "unit": "mA"}
